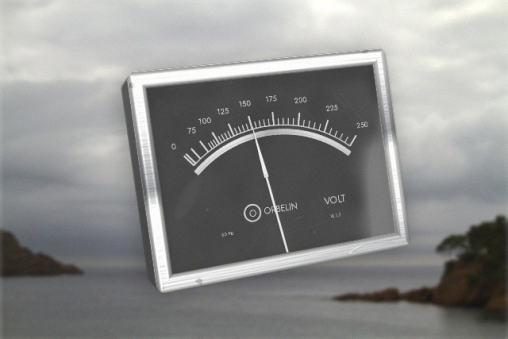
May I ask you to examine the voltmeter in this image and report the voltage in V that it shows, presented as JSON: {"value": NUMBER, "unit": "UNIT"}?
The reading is {"value": 150, "unit": "V"}
